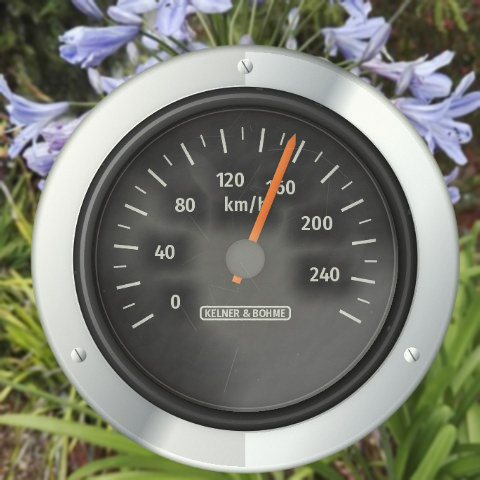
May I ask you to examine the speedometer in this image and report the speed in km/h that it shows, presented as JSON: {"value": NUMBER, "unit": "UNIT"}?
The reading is {"value": 155, "unit": "km/h"}
